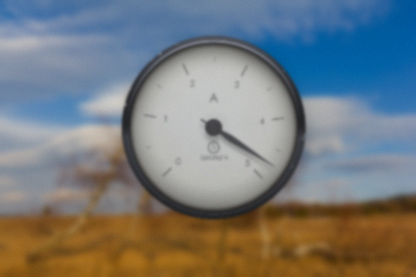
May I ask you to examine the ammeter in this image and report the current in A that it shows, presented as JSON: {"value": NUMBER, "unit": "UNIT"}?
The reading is {"value": 4.75, "unit": "A"}
